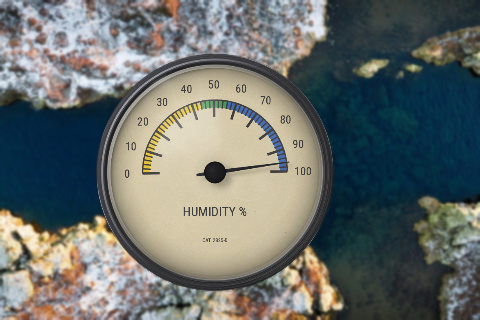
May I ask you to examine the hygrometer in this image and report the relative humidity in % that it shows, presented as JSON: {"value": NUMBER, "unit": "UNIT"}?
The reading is {"value": 96, "unit": "%"}
